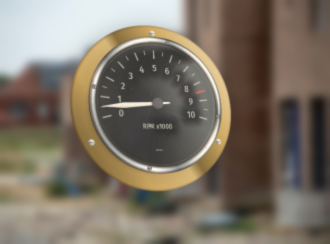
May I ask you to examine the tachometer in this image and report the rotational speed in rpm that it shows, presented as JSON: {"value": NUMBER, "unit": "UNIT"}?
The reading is {"value": 500, "unit": "rpm"}
